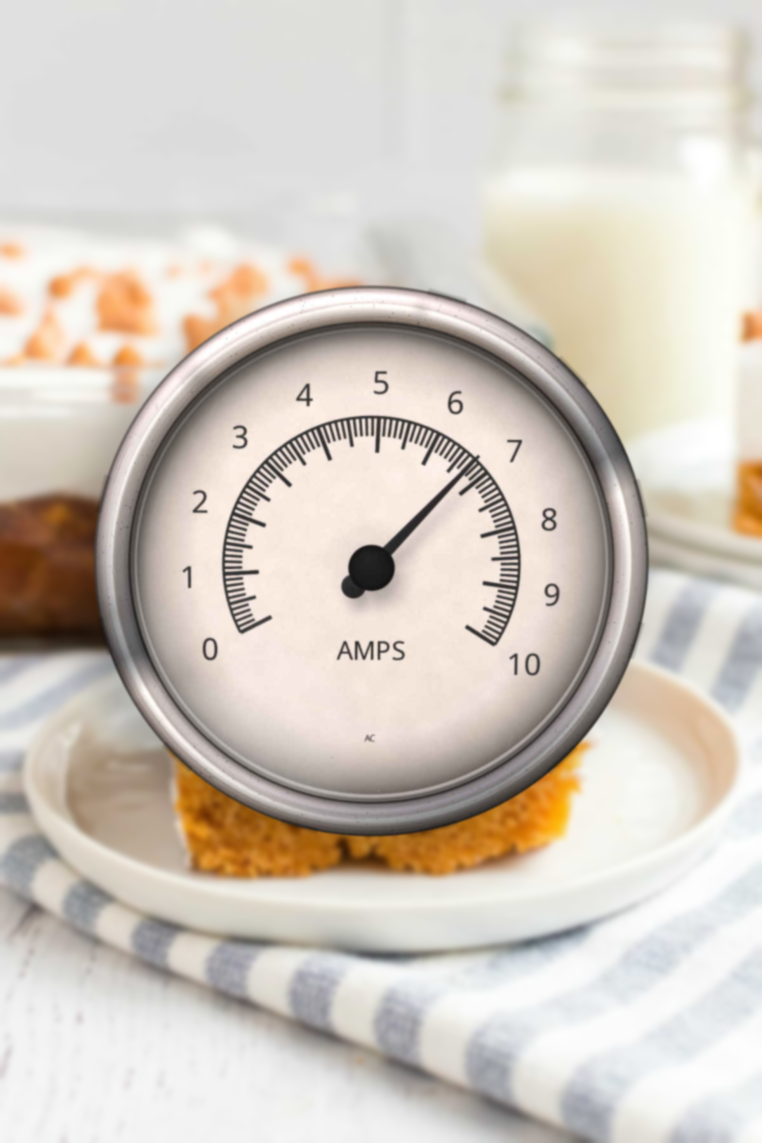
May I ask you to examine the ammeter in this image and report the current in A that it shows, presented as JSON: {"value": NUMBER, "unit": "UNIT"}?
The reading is {"value": 6.7, "unit": "A"}
